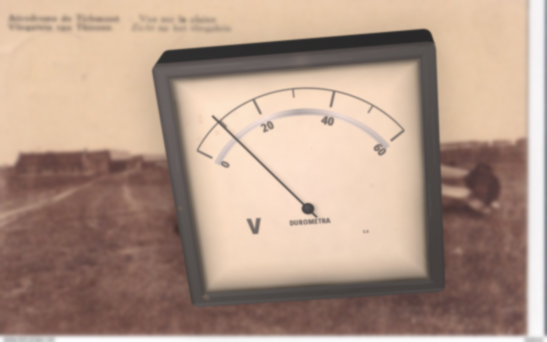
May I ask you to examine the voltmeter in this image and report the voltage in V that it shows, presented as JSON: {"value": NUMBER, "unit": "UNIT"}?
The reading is {"value": 10, "unit": "V"}
